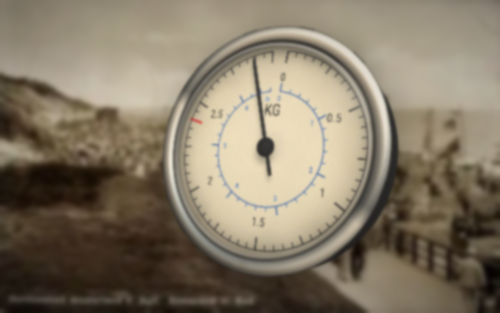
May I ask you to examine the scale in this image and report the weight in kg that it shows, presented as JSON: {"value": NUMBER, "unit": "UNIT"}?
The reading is {"value": 2.9, "unit": "kg"}
